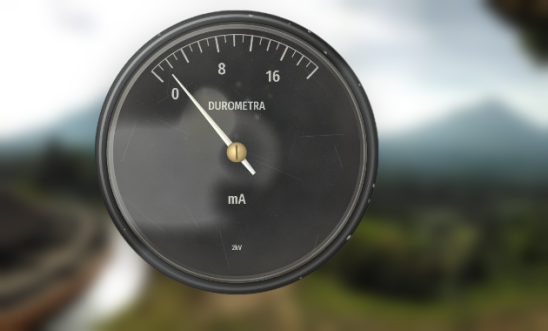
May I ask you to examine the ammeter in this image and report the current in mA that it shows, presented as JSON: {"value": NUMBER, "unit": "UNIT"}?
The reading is {"value": 1.5, "unit": "mA"}
